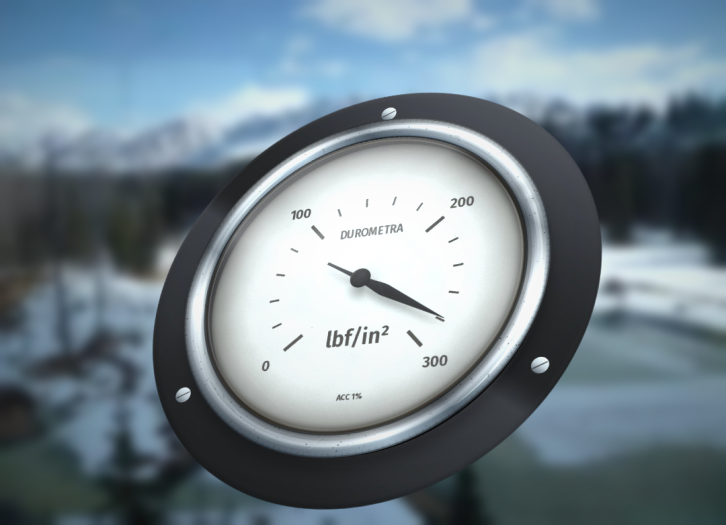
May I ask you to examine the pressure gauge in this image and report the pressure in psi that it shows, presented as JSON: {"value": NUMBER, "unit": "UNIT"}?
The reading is {"value": 280, "unit": "psi"}
